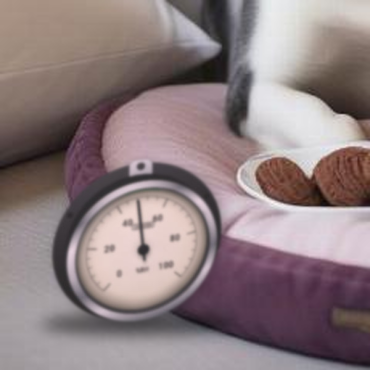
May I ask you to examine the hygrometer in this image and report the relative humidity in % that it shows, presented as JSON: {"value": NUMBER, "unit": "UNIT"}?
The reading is {"value": 48, "unit": "%"}
